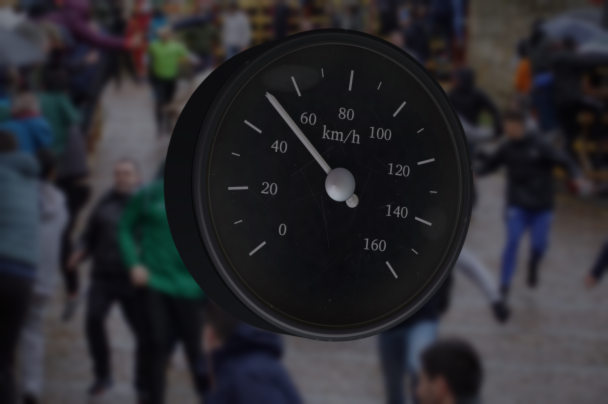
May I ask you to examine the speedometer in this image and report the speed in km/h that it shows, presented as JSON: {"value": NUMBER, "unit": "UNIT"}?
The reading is {"value": 50, "unit": "km/h"}
